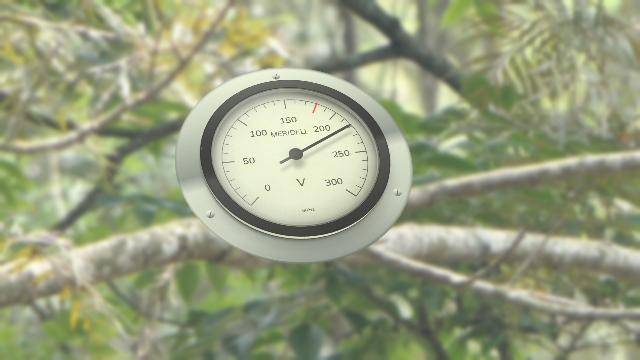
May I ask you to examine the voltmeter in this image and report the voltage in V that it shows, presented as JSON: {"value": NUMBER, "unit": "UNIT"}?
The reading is {"value": 220, "unit": "V"}
